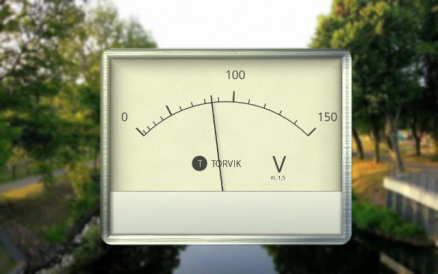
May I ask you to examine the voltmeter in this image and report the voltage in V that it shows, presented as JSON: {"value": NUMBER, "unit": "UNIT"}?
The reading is {"value": 85, "unit": "V"}
